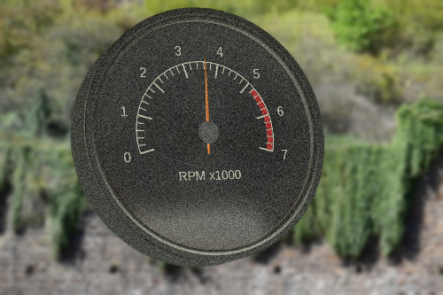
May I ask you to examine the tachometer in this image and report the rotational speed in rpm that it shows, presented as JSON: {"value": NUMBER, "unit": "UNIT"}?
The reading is {"value": 3600, "unit": "rpm"}
